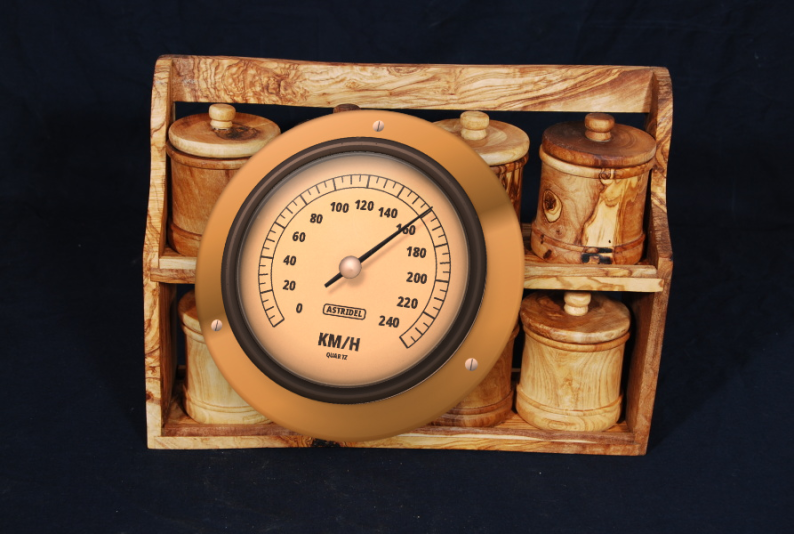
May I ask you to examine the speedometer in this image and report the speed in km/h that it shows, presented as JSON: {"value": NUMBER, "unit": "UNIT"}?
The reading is {"value": 160, "unit": "km/h"}
